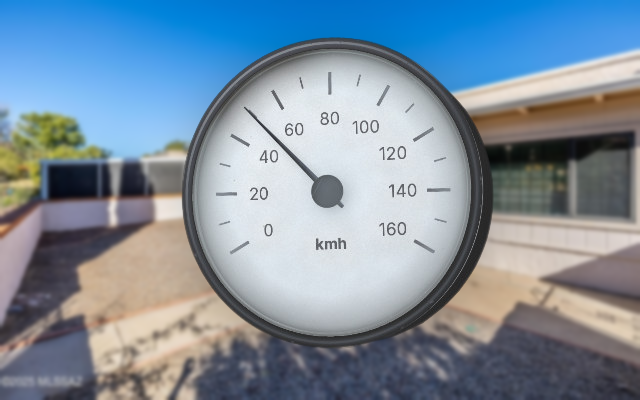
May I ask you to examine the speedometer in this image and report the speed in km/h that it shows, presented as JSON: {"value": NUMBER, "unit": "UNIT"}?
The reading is {"value": 50, "unit": "km/h"}
